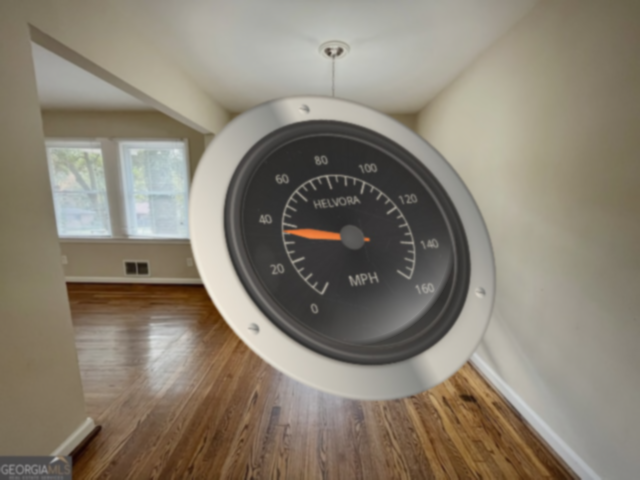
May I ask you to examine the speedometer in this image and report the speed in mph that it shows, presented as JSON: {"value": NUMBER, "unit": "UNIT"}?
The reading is {"value": 35, "unit": "mph"}
